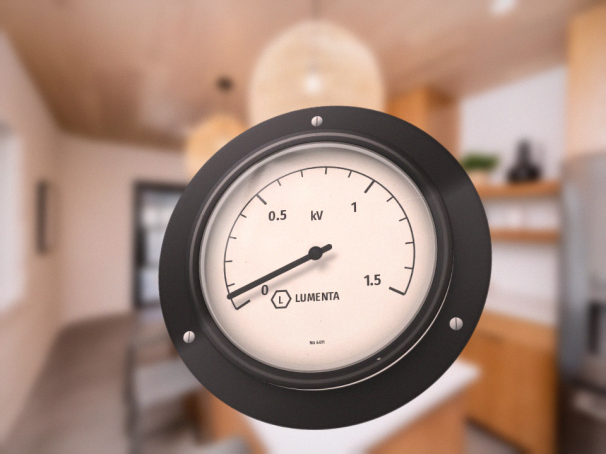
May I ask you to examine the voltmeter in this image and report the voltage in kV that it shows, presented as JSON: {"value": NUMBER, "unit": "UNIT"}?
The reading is {"value": 0.05, "unit": "kV"}
